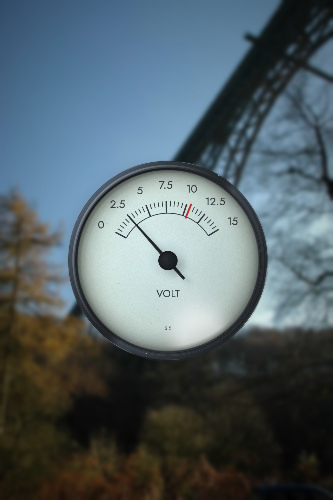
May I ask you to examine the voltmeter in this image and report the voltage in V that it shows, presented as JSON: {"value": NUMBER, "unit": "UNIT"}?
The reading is {"value": 2.5, "unit": "V"}
